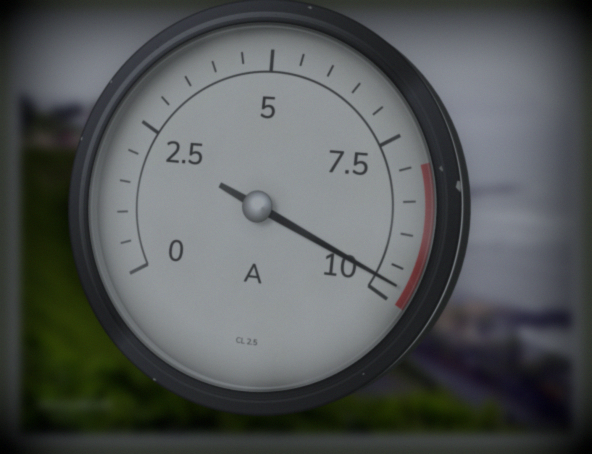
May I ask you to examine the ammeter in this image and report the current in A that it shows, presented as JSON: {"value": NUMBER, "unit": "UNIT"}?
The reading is {"value": 9.75, "unit": "A"}
